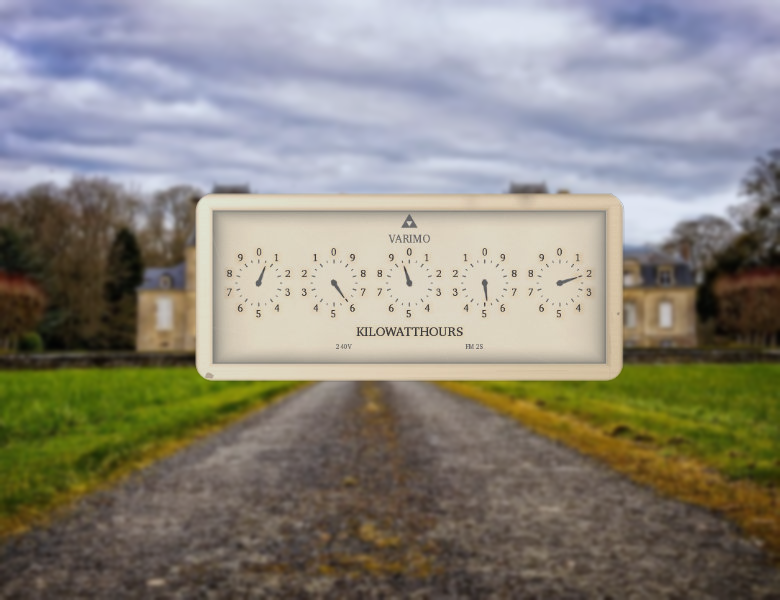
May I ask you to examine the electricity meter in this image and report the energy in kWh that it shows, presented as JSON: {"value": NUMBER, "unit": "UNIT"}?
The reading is {"value": 5952, "unit": "kWh"}
